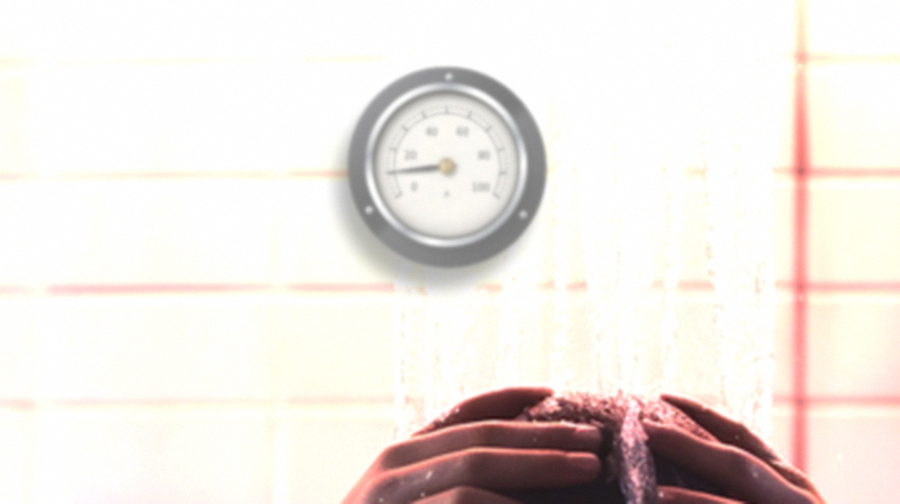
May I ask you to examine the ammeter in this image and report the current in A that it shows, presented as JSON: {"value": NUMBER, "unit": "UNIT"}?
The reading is {"value": 10, "unit": "A"}
